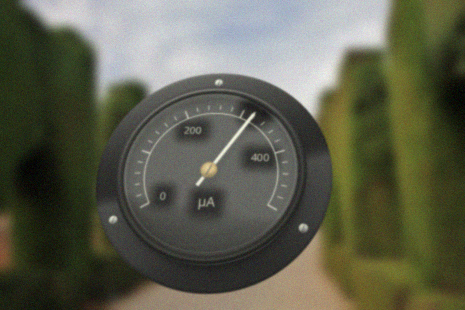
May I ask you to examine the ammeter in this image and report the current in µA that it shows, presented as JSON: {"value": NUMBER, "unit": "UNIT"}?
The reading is {"value": 320, "unit": "µA"}
